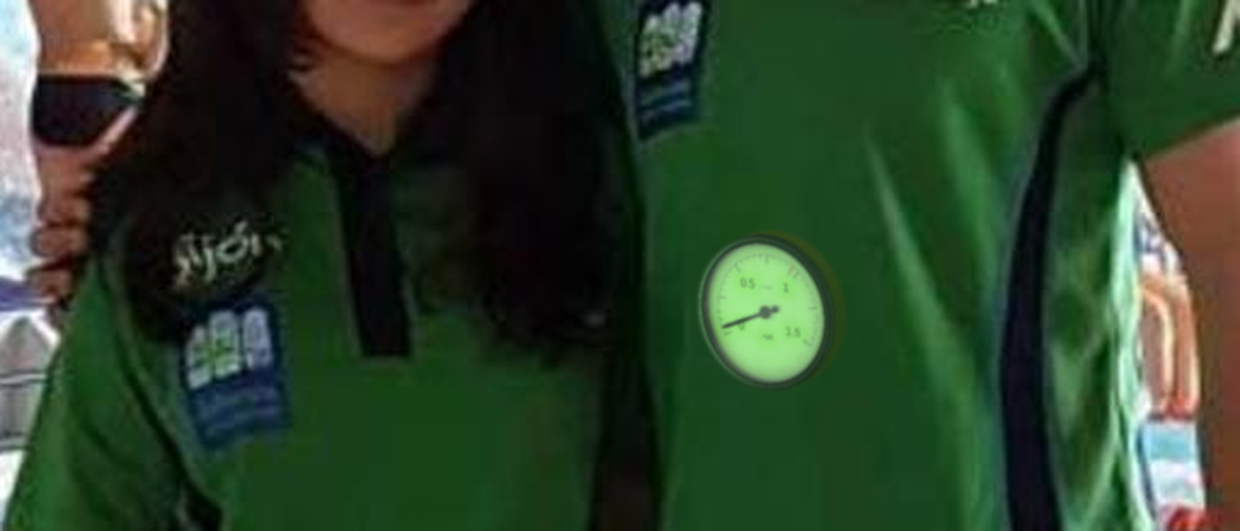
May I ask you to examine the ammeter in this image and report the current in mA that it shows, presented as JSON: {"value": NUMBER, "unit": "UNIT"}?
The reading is {"value": 0.05, "unit": "mA"}
